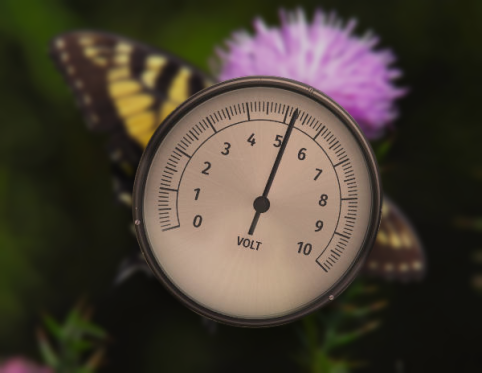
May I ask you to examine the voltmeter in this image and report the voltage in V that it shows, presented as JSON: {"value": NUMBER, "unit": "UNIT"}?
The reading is {"value": 5.2, "unit": "V"}
